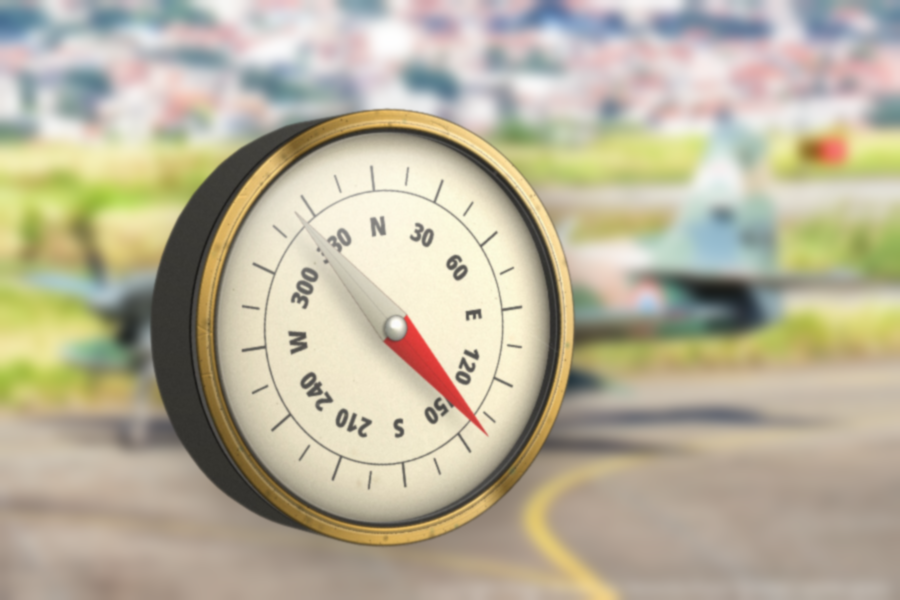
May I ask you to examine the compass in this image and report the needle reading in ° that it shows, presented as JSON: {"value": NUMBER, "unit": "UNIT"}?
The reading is {"value": 142.5, "unit": "°"}
